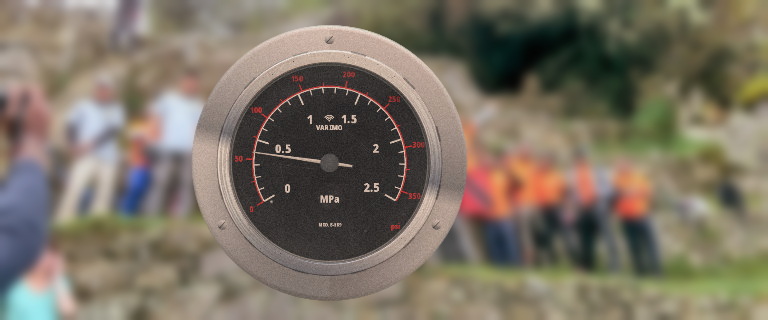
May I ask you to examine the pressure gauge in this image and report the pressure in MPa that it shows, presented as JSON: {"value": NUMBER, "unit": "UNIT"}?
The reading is {"value": 0.4, "unit": "MPa"}
